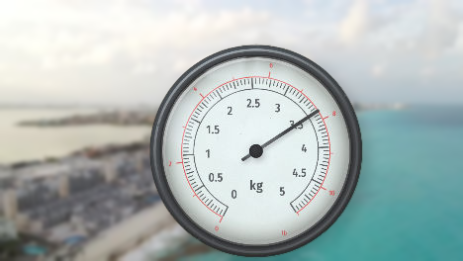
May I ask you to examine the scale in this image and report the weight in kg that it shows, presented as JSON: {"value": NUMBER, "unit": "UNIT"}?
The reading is {"value": 3.5, "unit": "kg"}
